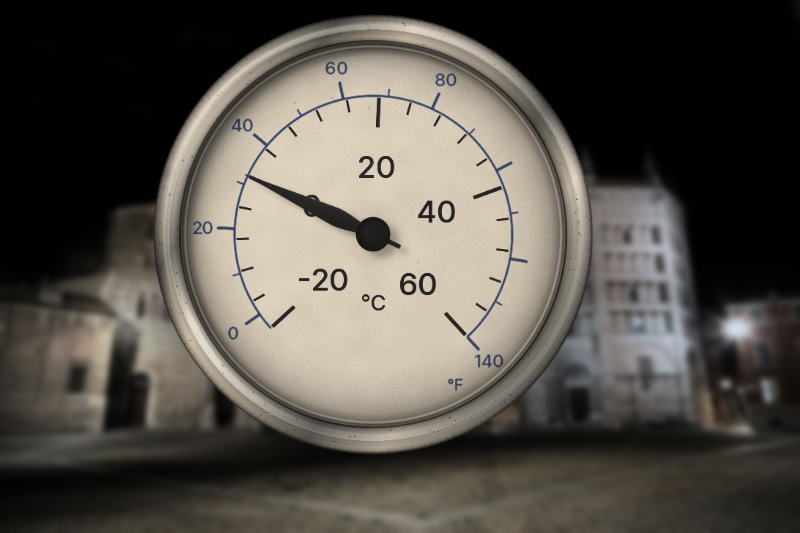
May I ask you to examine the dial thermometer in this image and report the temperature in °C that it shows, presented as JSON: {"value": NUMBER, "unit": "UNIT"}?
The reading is {"value": 0, "unit": "°C"}
